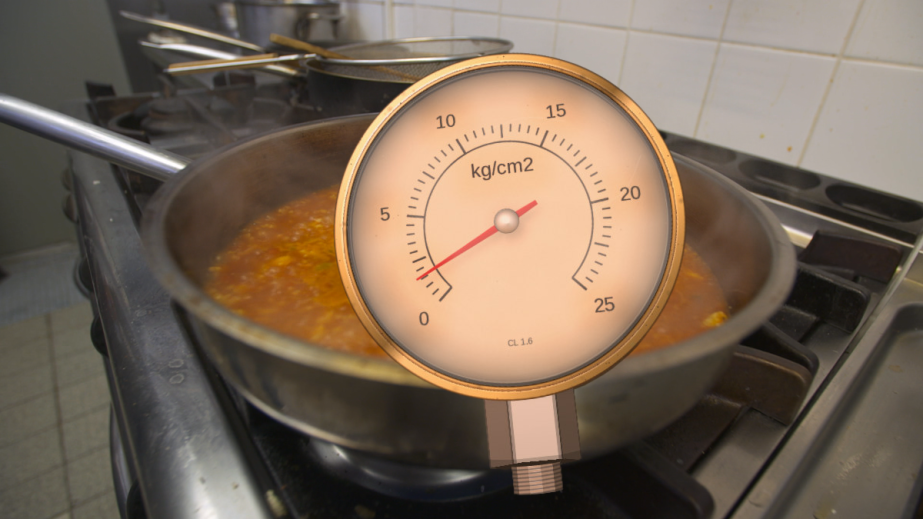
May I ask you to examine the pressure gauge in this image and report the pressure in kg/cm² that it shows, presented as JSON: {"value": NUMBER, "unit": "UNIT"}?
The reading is {"value": 1.5, "unit": "kg/cm²"}
